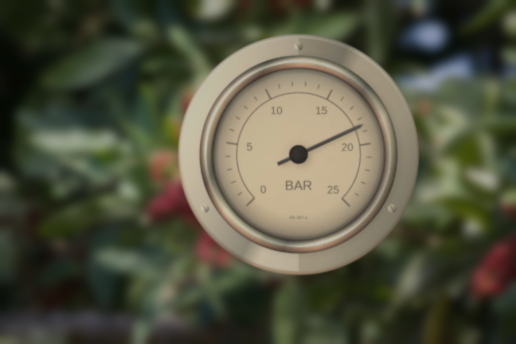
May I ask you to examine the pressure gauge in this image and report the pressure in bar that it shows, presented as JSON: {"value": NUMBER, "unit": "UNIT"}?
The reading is {"value": 18.5, "unit": "bar"}
